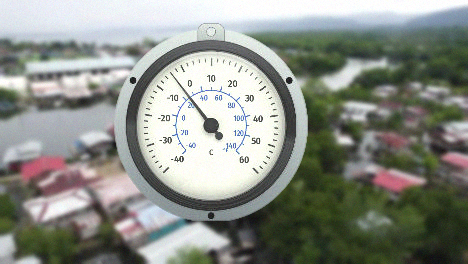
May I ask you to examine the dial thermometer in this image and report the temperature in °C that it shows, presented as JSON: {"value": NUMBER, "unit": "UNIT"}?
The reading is {"value": -4, "unit": "°C"}
